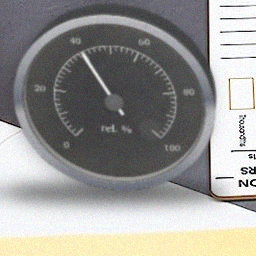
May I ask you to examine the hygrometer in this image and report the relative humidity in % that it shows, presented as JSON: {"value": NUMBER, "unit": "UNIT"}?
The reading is {"value": 40, "unit": "%"}
